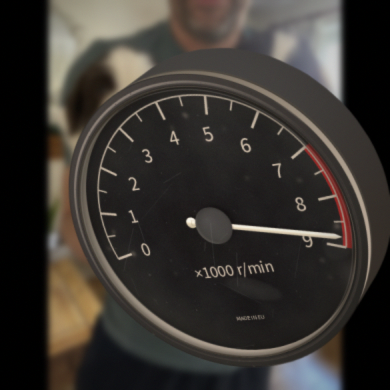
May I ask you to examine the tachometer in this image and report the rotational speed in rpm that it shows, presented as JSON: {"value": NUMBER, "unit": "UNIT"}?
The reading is {"value": 8750, "unit": "rpm"}
